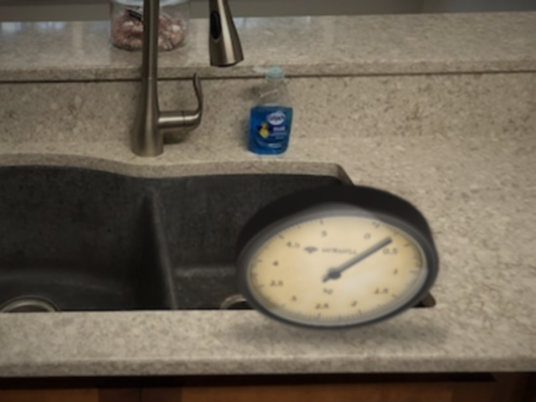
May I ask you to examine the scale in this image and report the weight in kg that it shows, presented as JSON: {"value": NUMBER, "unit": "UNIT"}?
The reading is {"value": 0.25, "unit": "kg"}
